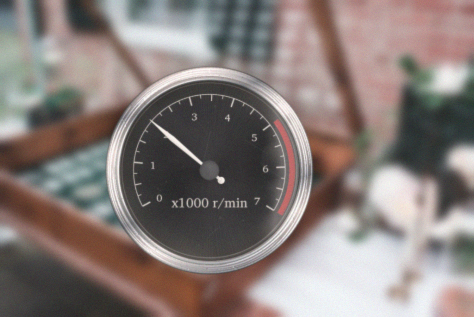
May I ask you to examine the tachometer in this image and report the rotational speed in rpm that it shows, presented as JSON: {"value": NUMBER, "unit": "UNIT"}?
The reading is {"value": 2000, "unit": "rpm"}
